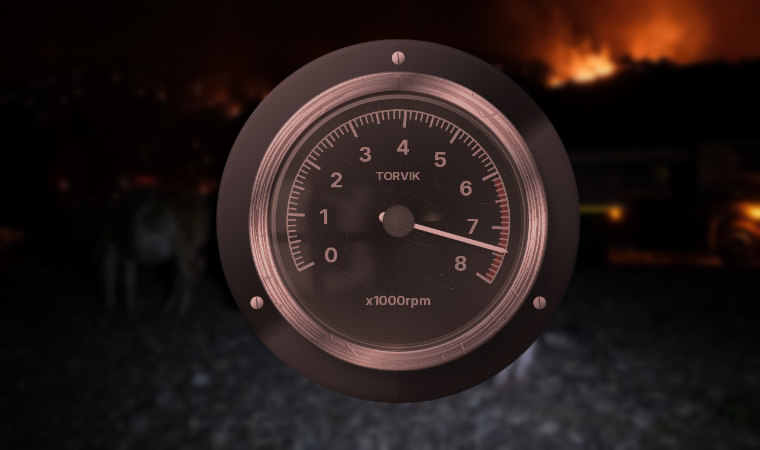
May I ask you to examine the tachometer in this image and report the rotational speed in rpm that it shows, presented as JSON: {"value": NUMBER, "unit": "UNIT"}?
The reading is {"value": 7400, "unit": "rpm"}
